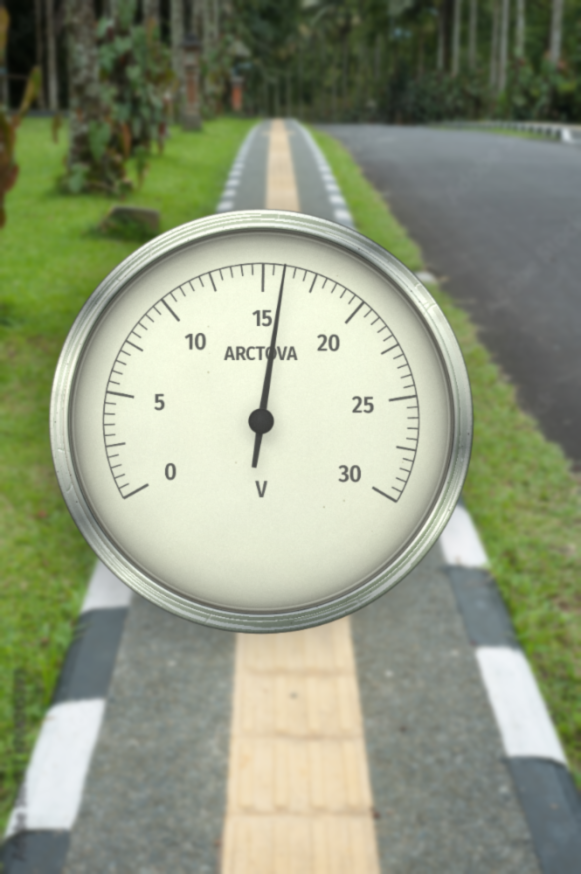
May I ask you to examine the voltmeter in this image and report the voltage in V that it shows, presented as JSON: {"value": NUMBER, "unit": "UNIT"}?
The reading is {"value": 16, "unit": "V"}
